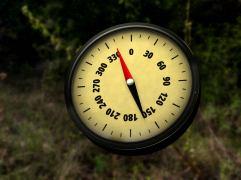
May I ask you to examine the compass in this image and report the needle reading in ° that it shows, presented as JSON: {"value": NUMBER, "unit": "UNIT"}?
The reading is {"value": 340, "unit": "°"}
